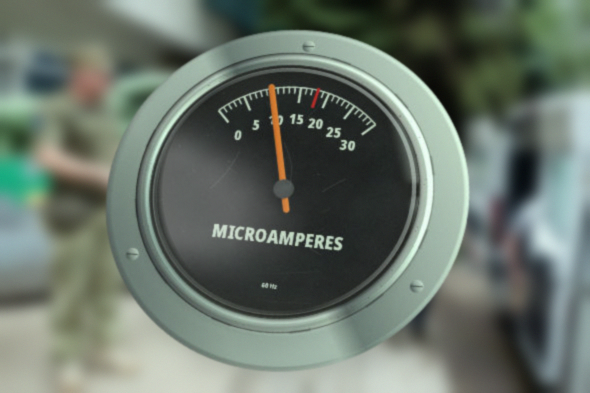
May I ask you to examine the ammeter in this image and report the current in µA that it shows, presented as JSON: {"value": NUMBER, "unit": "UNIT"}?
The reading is {"value": 10, "unit": "µA"}
